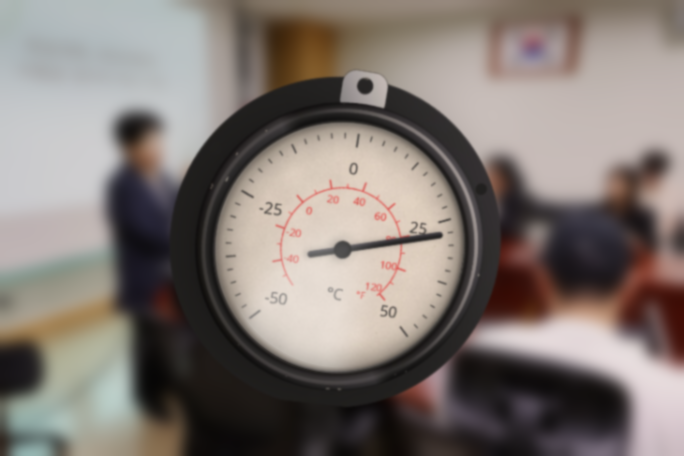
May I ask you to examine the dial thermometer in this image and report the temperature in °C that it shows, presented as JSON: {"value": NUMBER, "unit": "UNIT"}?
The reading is {"value": 27.5, "unit": "°C"}
